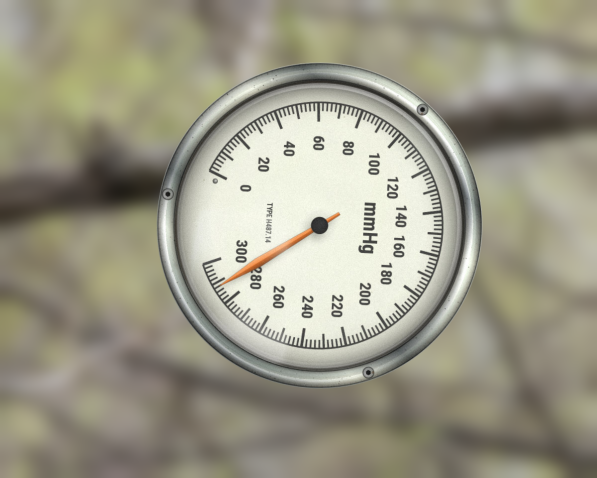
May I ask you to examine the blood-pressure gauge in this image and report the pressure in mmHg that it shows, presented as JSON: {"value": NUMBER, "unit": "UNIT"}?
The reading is {"value": 288, "unit": "mmHg"}
